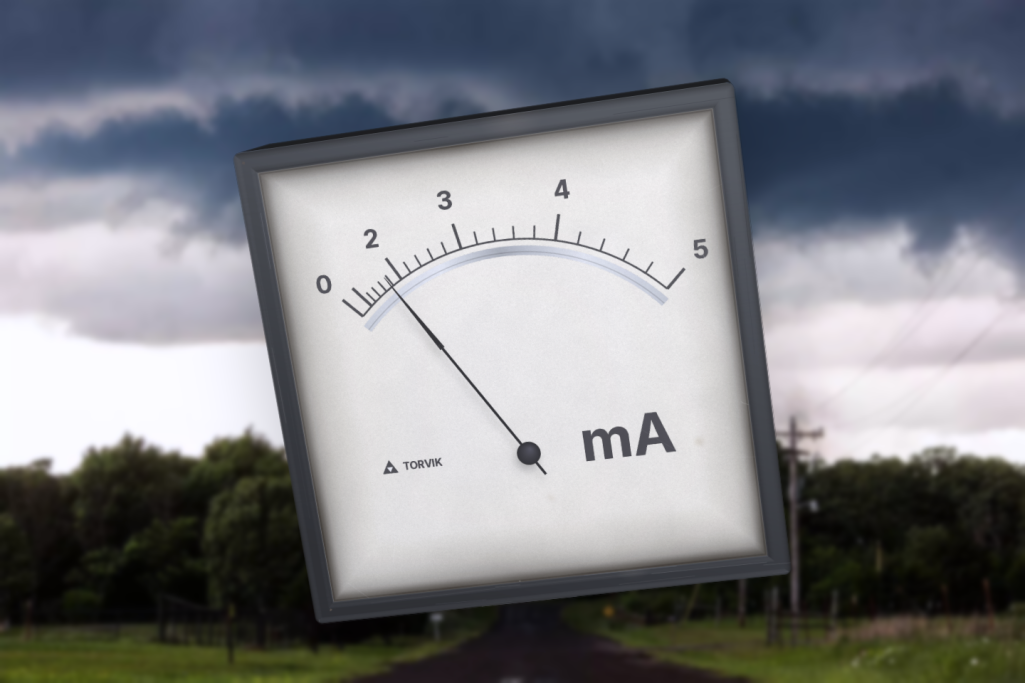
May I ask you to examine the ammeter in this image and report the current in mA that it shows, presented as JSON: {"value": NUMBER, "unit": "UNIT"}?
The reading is {"value": 1.8, "unit": "mA"}
